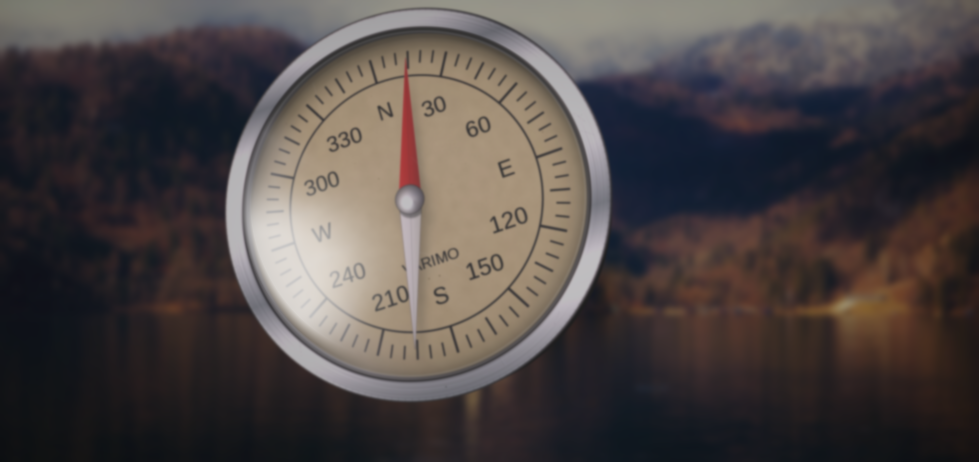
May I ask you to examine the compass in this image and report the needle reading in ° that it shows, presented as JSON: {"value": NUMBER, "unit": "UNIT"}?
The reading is {"value": 15, "unit": "°"}
